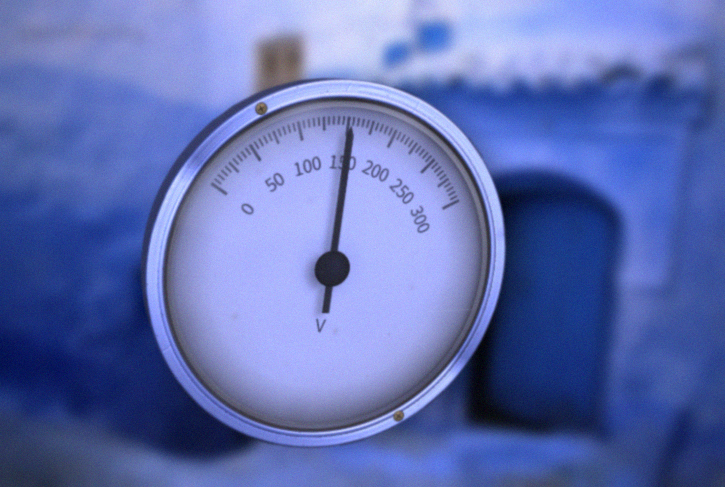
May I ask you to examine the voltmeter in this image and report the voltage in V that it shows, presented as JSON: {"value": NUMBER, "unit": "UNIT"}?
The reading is {"value": 150, "unit": "V"}
